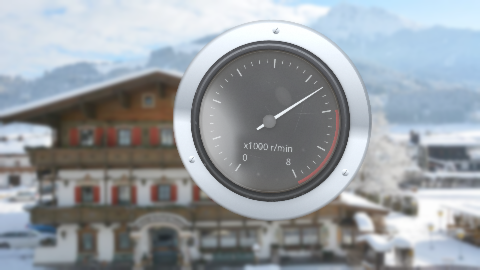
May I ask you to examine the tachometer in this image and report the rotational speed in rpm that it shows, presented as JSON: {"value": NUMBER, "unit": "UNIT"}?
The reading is {"value": 5400, "unit": "rpm"}
